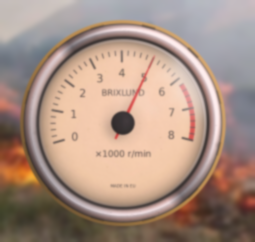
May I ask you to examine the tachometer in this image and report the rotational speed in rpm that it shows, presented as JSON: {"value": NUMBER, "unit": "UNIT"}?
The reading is {"value": 5000, "unit": "rpm"}
